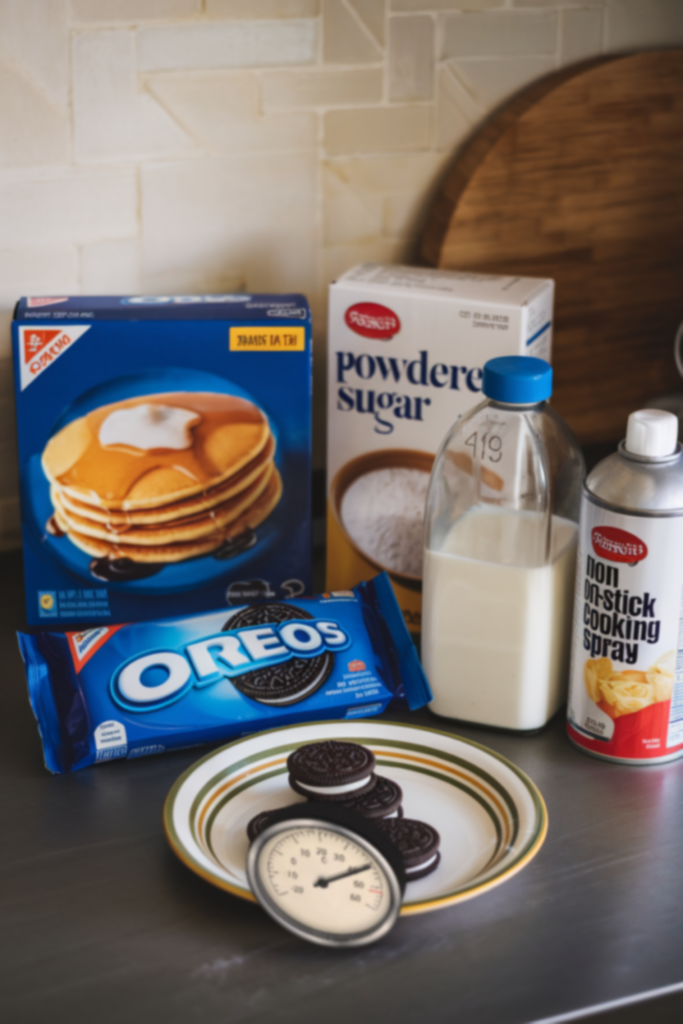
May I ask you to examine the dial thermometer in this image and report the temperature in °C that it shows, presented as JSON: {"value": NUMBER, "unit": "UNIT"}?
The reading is {"value": 40, "unit": "°C"}
